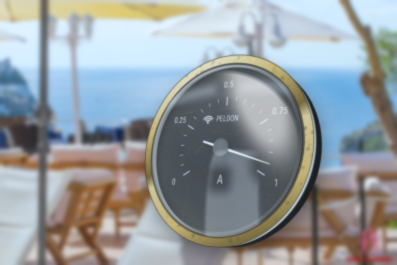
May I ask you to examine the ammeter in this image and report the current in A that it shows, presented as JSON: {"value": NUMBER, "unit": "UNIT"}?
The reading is {"value": 0.95, "unit": "A"}
